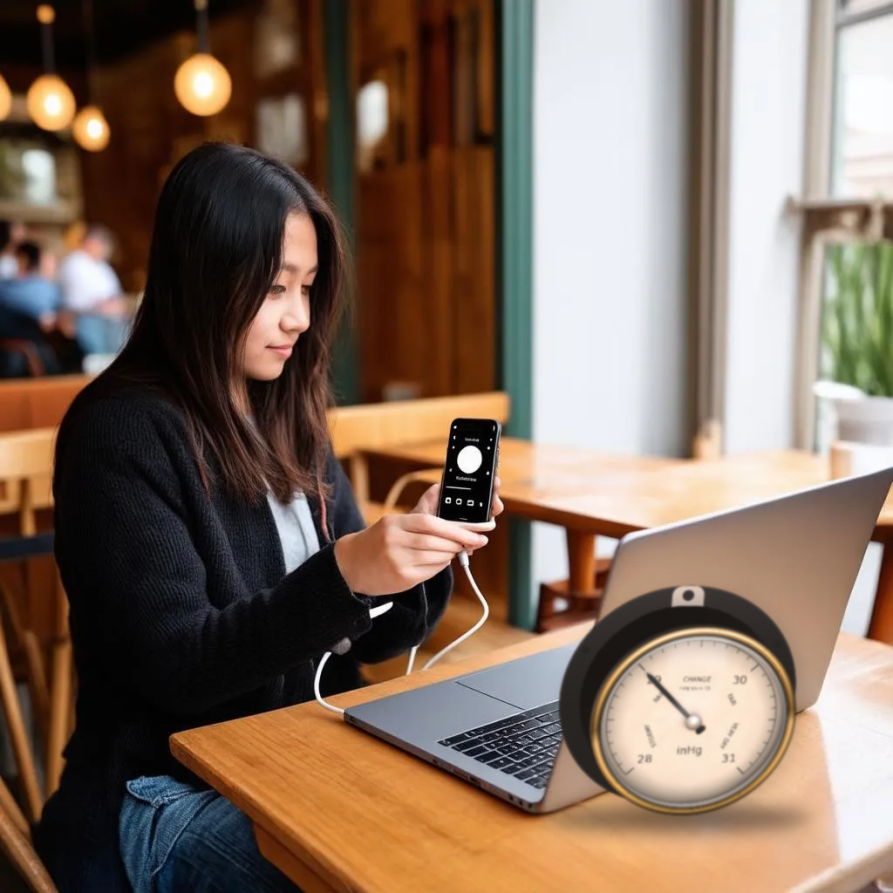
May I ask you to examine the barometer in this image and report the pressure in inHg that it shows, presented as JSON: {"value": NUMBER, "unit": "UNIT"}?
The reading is {"value": 29, "unit": "inHg"}
